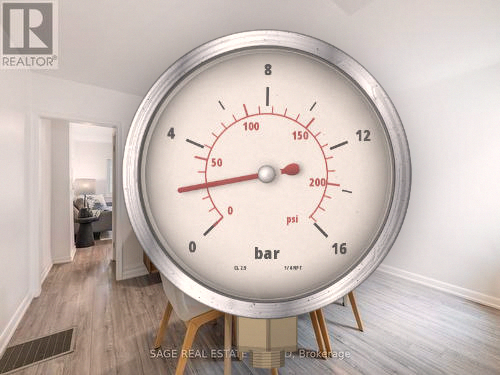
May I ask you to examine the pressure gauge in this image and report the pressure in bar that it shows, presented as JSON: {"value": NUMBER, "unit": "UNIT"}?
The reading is {"value": 2, "unit": "bar"}
